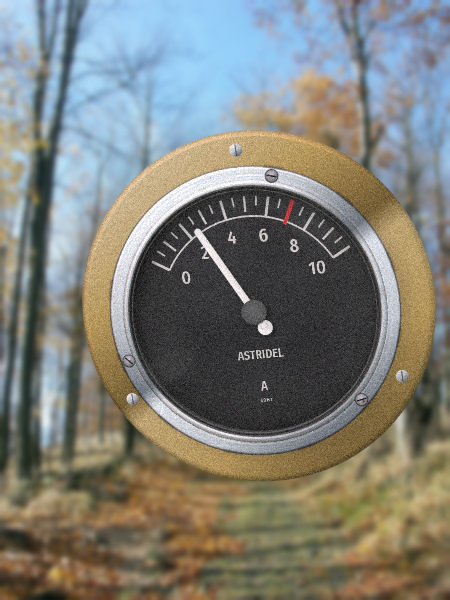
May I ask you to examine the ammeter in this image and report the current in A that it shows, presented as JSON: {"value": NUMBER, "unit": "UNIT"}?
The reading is {"value": 2.5, "unit": "A"}
